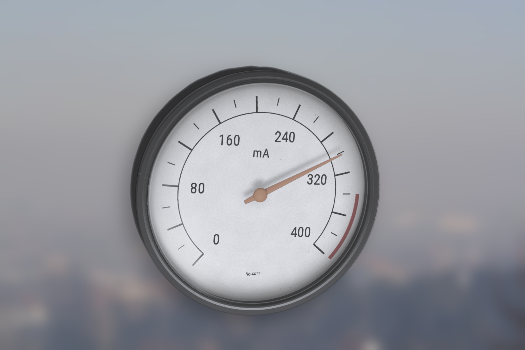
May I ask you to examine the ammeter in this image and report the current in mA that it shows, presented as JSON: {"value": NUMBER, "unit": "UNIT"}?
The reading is {"value": 300, "unit": "mA"}
